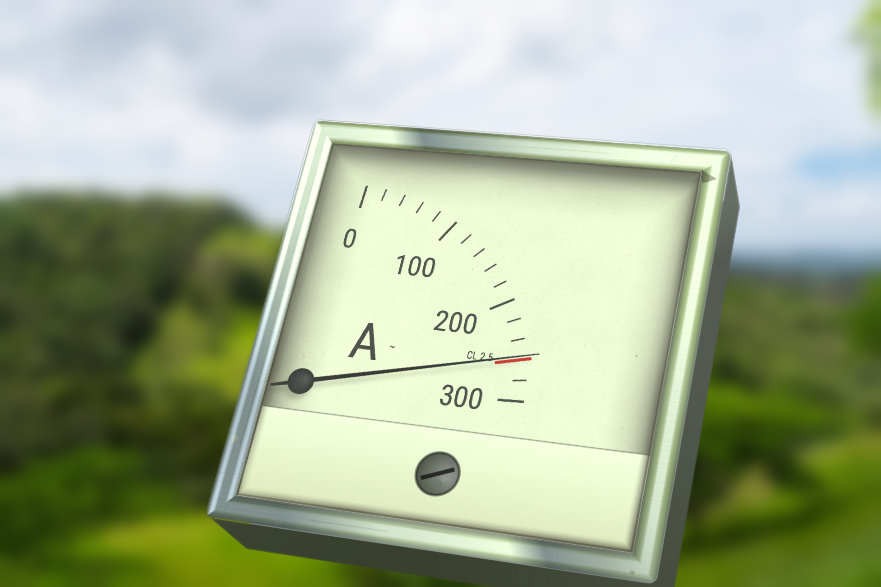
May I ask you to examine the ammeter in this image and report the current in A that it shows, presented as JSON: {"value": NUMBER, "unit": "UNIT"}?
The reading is {"value": 260, "unit": "A"}
